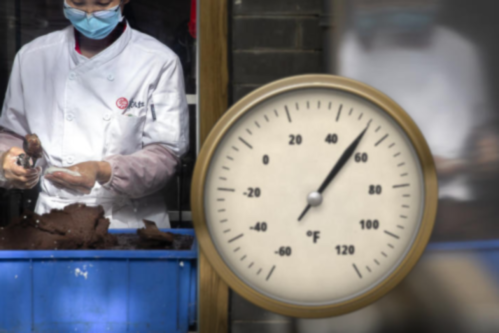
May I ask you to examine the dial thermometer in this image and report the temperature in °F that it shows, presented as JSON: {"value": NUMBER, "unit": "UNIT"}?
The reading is {"value": 52, "unit": "°F"}
